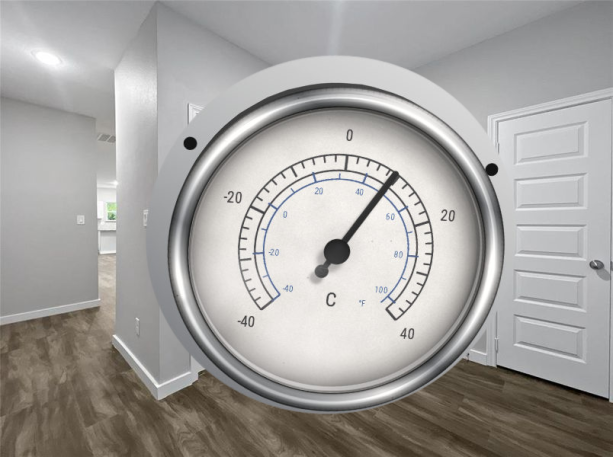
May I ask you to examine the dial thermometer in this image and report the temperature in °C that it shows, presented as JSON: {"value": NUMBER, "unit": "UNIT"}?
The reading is {"value": 9, "unit": "°C"}
